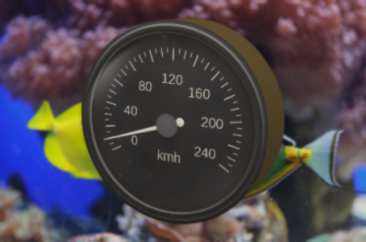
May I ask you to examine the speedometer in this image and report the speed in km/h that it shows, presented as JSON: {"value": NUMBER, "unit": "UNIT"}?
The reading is {"value": 10, "unit": "km/h"}
